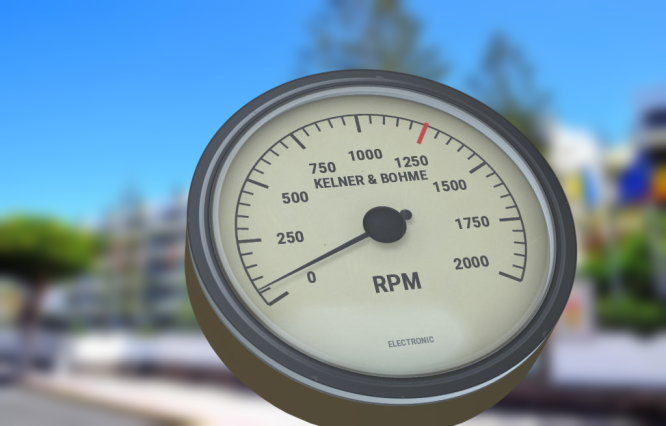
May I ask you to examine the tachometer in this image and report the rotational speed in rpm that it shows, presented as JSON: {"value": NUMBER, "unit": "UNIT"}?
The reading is {"value": 50, "unit": "rpm"}
